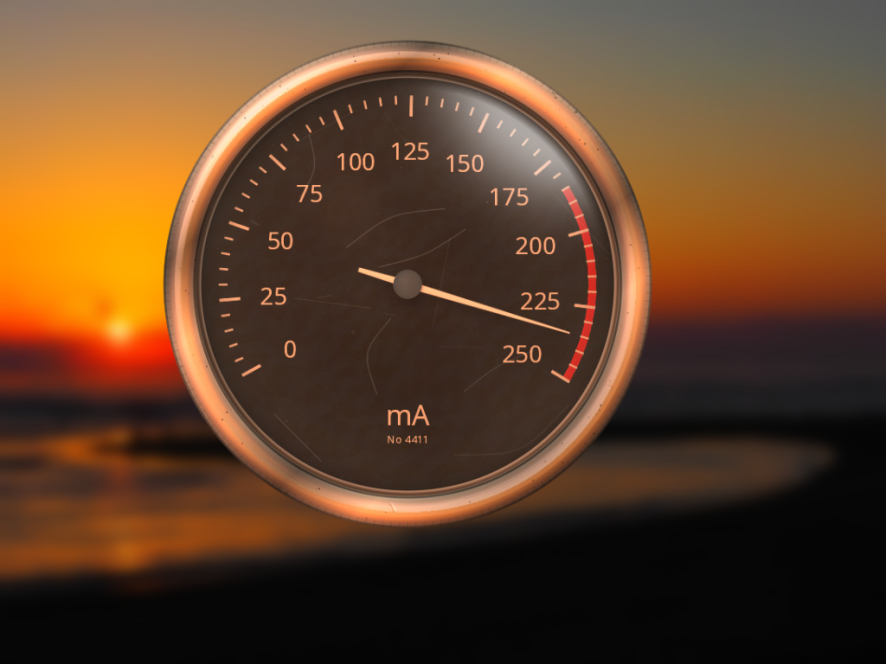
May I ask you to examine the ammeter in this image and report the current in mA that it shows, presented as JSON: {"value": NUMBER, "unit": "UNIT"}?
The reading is {"value": 235, "unit": "mA"}
